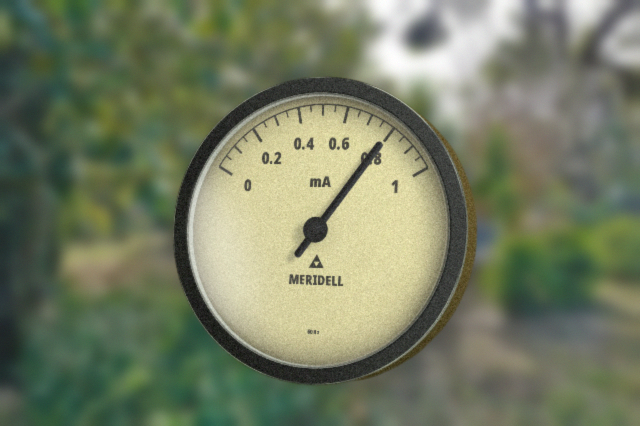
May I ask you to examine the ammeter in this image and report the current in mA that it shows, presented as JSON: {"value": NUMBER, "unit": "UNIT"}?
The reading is {"value": 0.8, "unit": "mA"}
